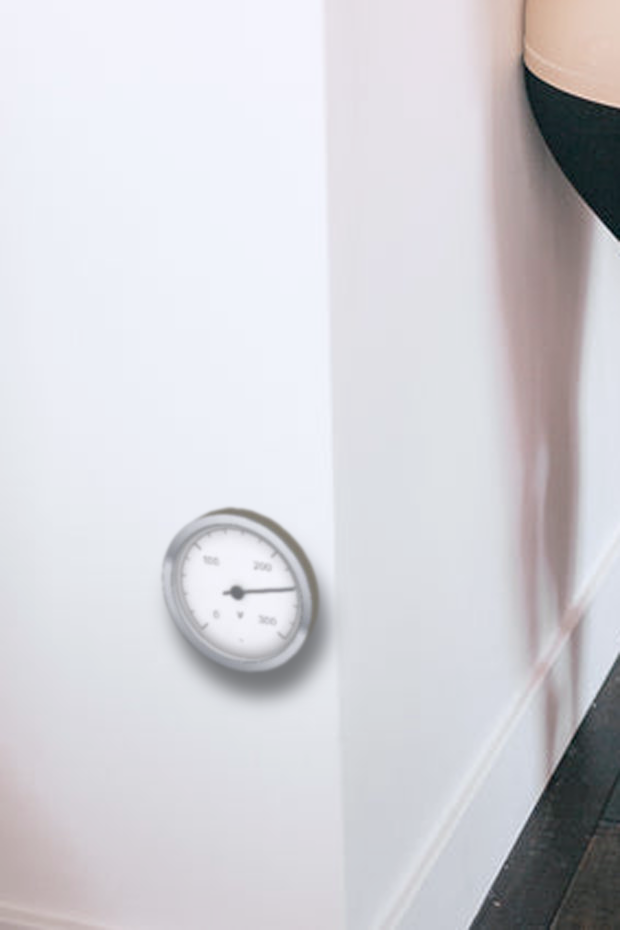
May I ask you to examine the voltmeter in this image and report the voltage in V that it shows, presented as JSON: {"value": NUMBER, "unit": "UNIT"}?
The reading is {"value": 240, "unit": "V"}
